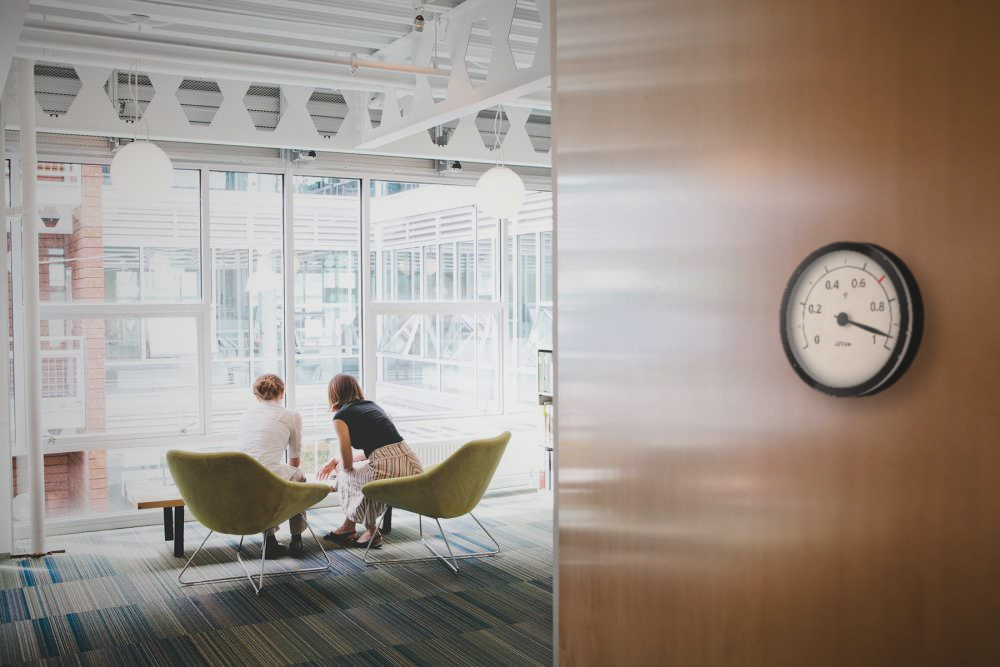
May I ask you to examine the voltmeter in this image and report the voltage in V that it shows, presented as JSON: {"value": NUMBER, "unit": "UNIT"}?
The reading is {"value": 0.95, "unit": "V"}
